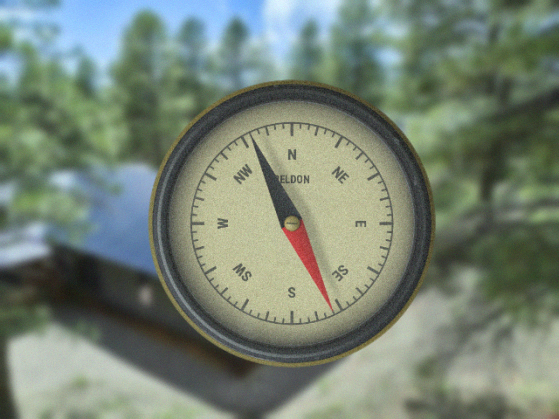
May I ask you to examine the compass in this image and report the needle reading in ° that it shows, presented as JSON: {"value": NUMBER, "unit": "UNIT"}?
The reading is {"value": 155, "unit": "°"}
